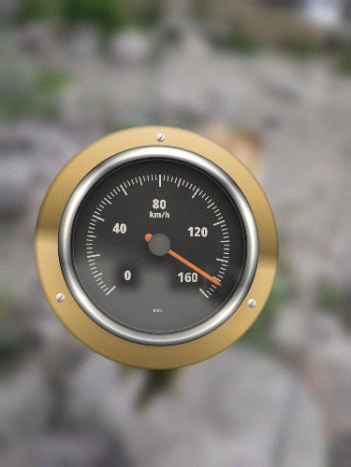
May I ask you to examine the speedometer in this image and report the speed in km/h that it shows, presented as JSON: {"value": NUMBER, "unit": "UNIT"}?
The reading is {"value": 152, "unit": "km/h"}
